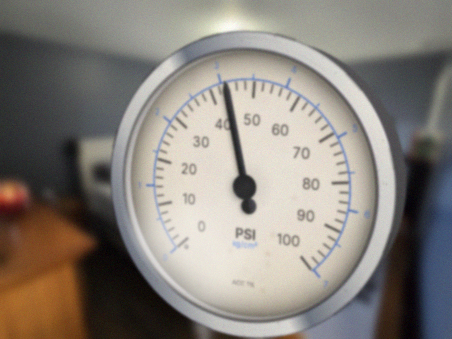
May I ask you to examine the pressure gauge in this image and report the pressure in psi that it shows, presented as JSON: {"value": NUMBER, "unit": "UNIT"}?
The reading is {"value": 44, "unit": "psi"}
